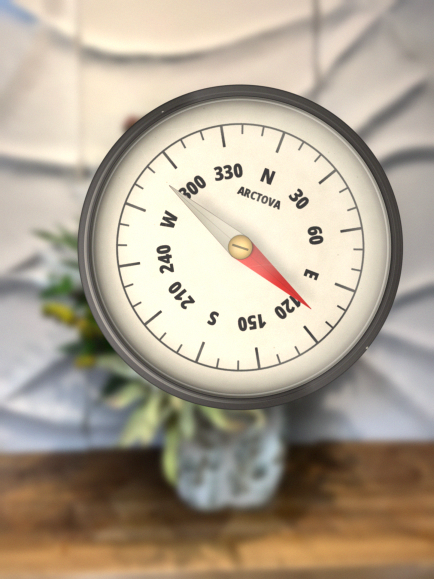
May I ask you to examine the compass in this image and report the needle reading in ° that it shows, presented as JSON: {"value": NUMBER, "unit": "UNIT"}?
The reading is {"value": 110, "unit": "°"}
